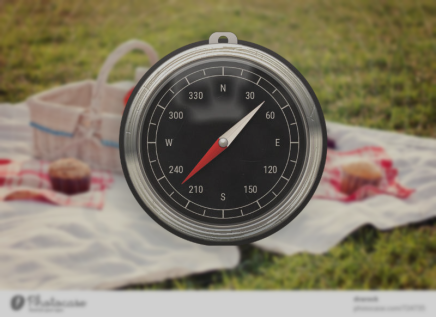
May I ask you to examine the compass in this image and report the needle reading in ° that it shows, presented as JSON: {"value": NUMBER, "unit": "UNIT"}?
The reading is {"value": 225, "unit": "°"}
